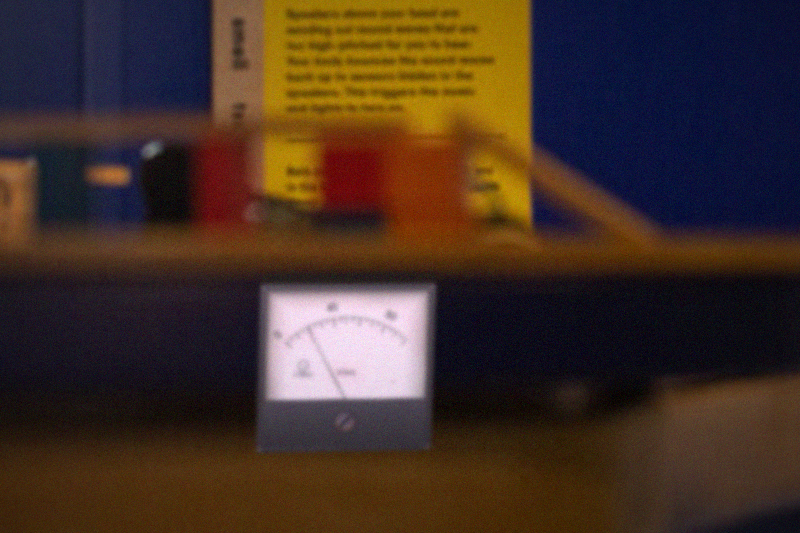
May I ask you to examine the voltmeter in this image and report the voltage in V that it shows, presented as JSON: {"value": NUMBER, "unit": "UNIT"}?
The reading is {"value": 20, "unit": "V"}
